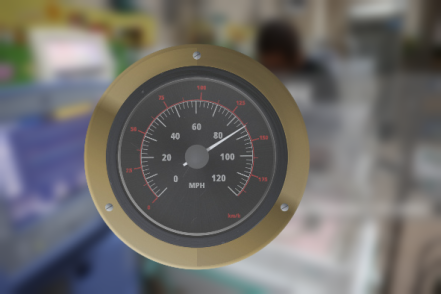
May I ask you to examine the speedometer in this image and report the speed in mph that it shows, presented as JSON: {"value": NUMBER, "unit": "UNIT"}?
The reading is {"value": 86, "unit": "mph"}
